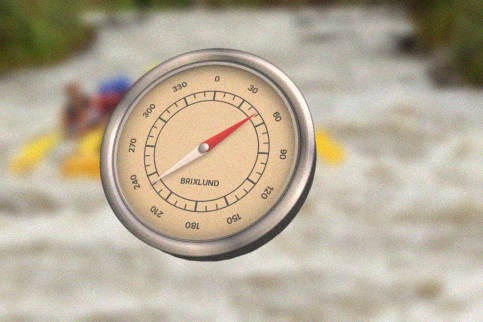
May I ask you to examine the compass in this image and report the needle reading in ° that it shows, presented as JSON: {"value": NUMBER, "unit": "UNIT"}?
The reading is {"value": 50, "unit": "°"}
